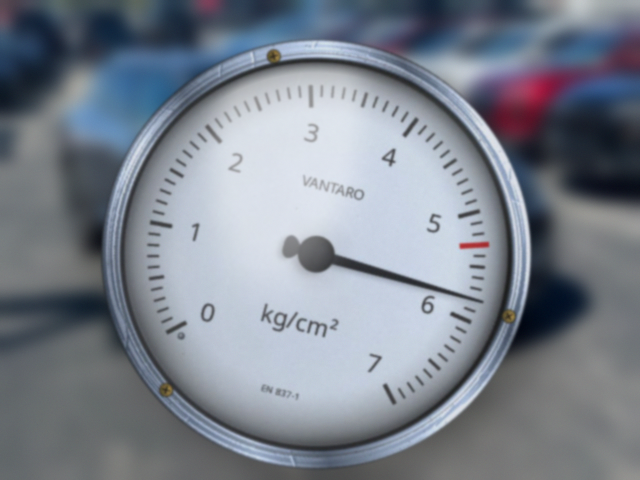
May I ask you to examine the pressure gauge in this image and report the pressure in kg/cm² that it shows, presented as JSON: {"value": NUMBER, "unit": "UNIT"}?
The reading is {"value": 5.8, "unit": "kg/cm²"}
